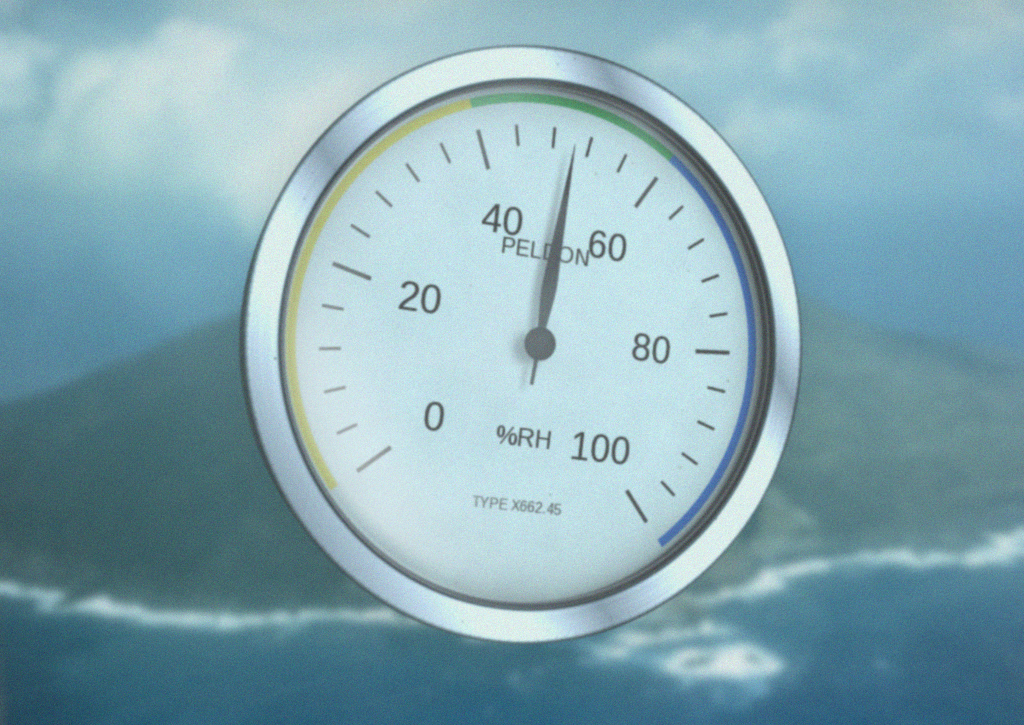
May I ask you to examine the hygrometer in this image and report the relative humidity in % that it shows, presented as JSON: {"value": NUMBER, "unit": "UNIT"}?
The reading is {"value": 50, "unit": "%"}
